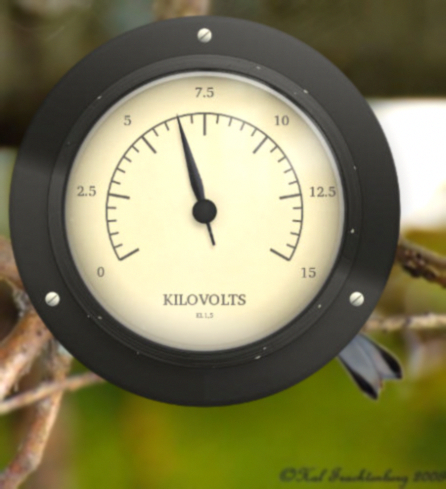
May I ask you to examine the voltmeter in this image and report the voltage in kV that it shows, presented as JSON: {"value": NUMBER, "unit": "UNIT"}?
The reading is {"value": 6.5, "unit": "kV"}
